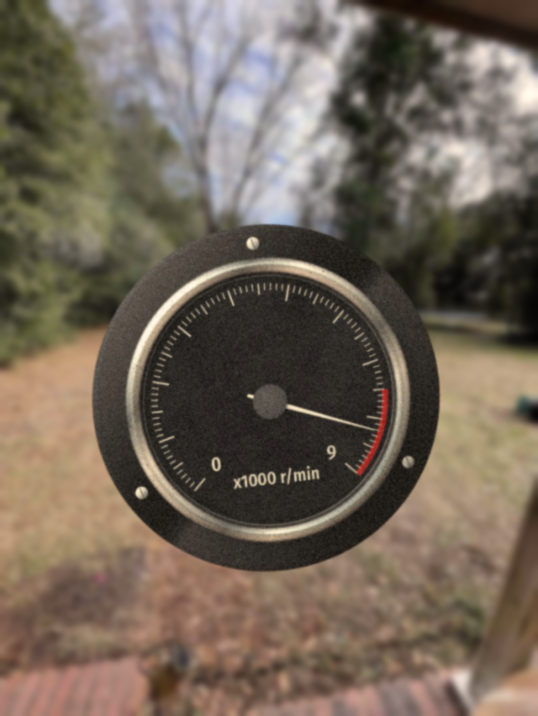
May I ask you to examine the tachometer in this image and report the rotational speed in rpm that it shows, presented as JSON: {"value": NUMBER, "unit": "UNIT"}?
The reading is {"value": 8200, "unit": "rpm"}
